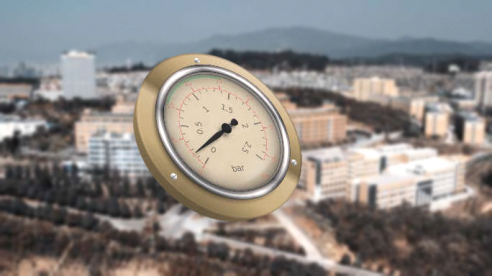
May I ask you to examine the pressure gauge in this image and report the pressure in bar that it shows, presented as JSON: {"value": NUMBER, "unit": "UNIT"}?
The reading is {"value": 0.15, "unit": "bar"}
